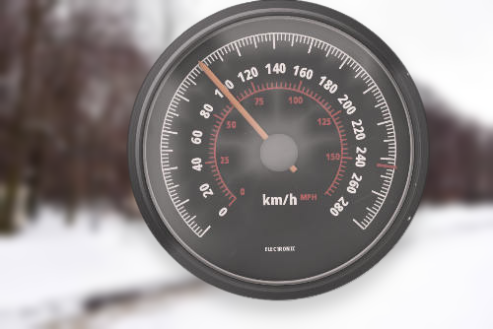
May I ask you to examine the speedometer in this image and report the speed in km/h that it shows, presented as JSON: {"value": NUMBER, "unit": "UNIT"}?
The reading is {"value": 100, "unit": "km/h"}
